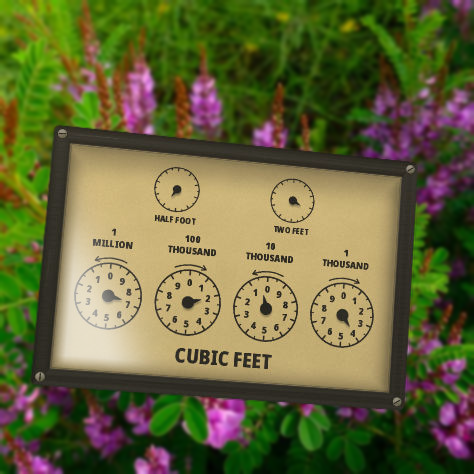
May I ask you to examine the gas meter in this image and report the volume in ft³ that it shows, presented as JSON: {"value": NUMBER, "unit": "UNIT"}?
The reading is {"value": 720400, "unit": "ft³"}
